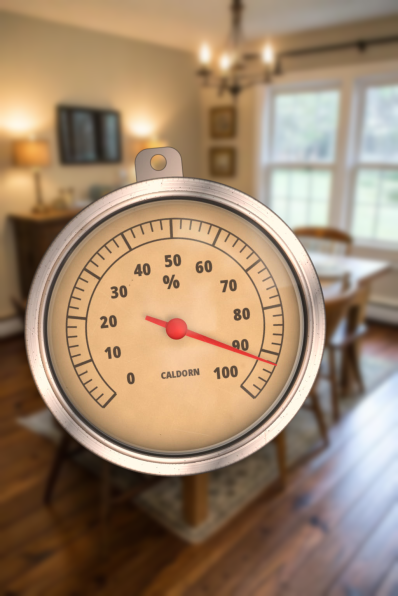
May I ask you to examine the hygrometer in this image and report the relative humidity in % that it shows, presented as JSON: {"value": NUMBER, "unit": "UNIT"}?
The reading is {"value": 92, "unit": "%"}
